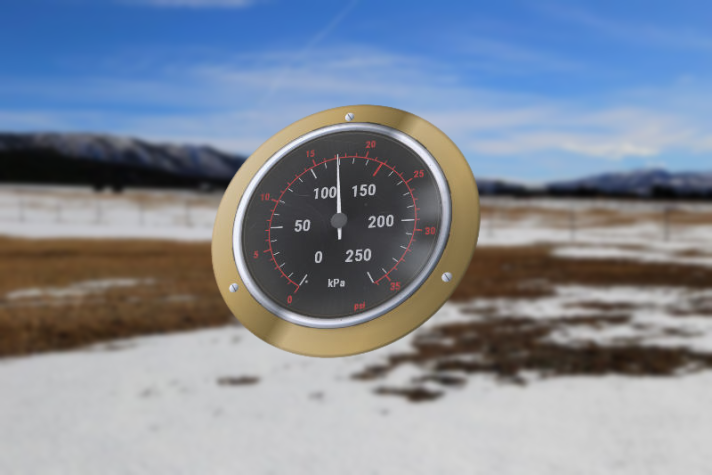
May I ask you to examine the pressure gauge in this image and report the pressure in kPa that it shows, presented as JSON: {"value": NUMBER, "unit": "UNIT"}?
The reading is {"value": 120, "unit": "kPa"}
